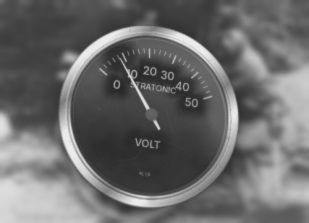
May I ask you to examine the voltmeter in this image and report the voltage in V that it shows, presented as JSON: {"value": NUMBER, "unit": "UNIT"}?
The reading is {"value": 8, "unit": "V"}
